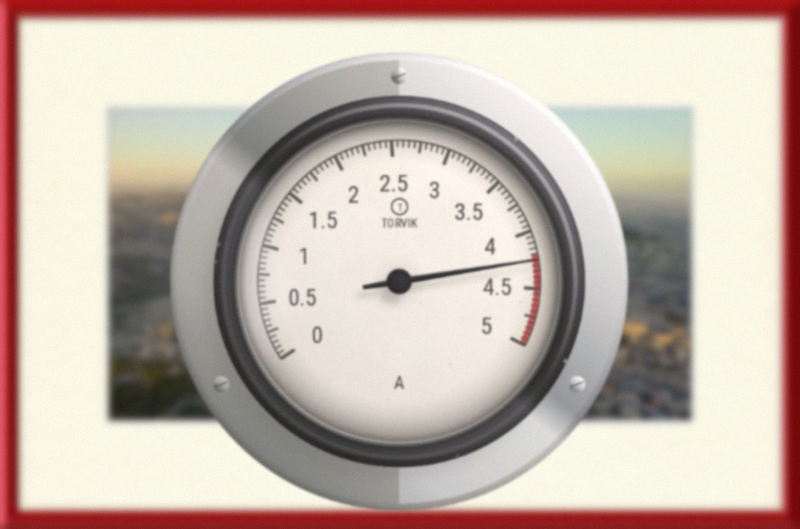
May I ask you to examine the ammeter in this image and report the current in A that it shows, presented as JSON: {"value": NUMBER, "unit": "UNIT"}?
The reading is {"value": 4.25, "unit": "A"}
